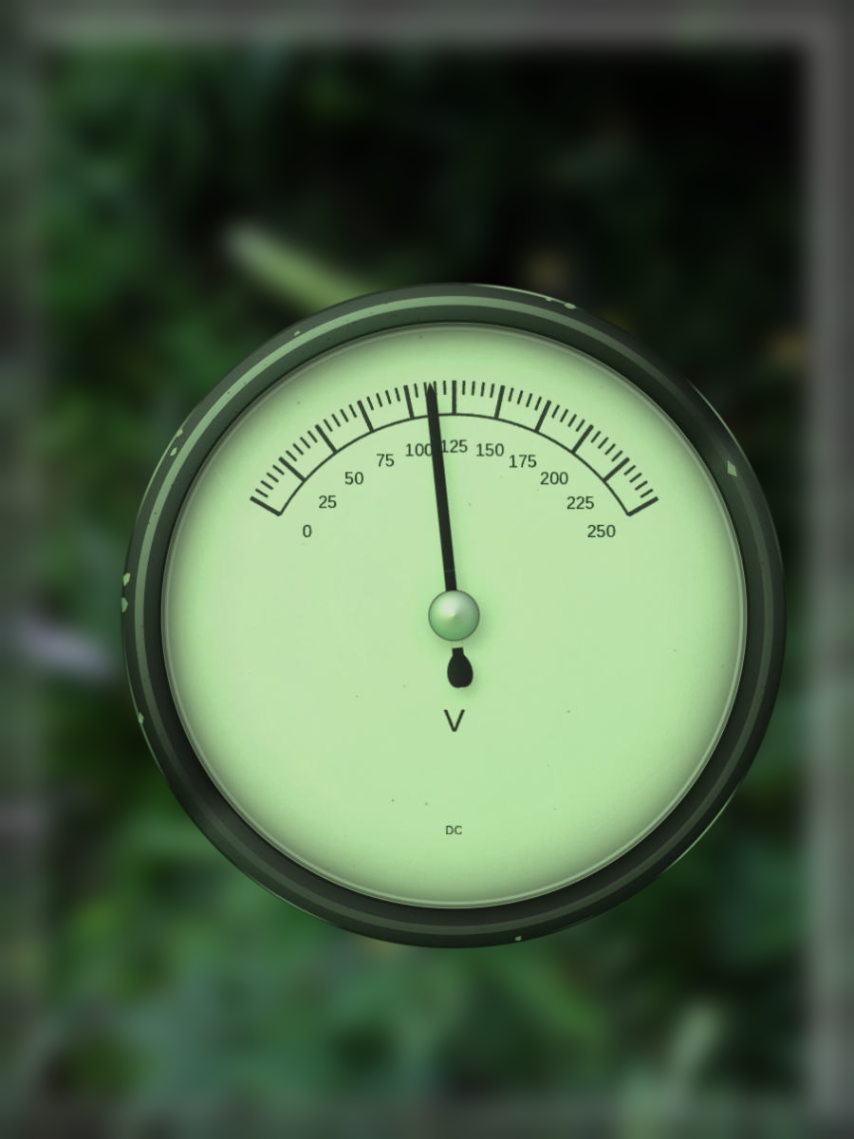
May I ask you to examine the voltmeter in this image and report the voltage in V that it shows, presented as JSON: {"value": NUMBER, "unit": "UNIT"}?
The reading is {"value": 112.5, "unit": "V"}
